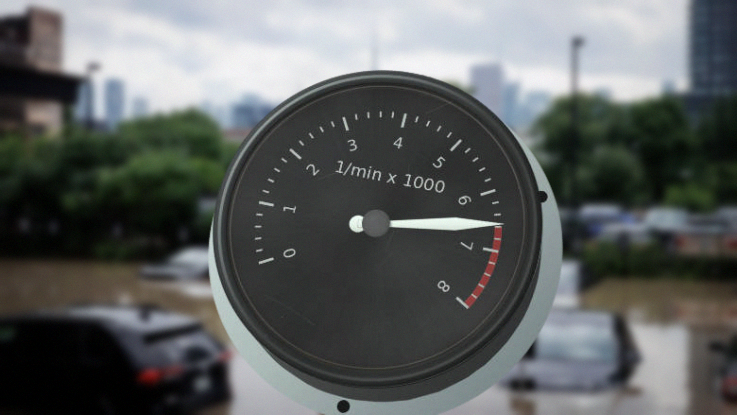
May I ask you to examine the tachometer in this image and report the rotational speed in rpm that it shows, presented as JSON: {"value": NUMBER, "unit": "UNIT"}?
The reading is {"value": 6600, "unit": "rpm"}
